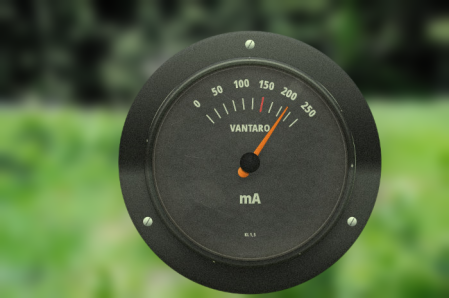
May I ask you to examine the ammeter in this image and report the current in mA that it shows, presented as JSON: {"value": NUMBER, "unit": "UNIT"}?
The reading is {"value": 212.5, "unit": "mA"}
